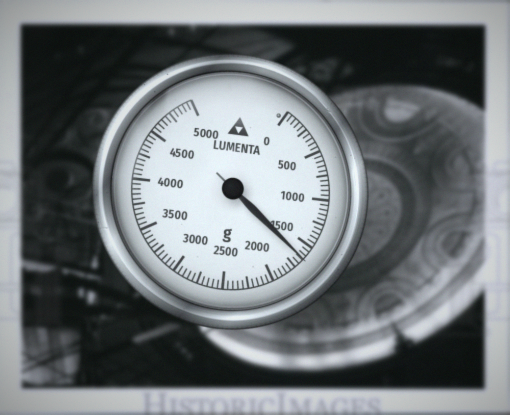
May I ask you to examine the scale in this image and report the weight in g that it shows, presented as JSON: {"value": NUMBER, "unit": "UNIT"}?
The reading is {"value": 1650, "unit": "g"}
